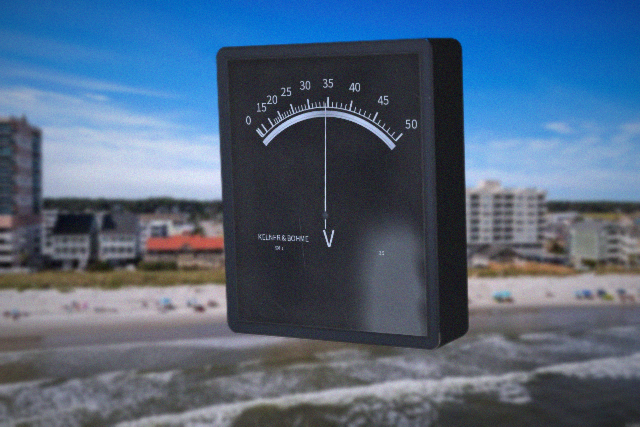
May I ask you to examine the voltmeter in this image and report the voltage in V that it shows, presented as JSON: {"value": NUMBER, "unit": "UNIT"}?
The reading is {"value": 35, "unit": "V"}
